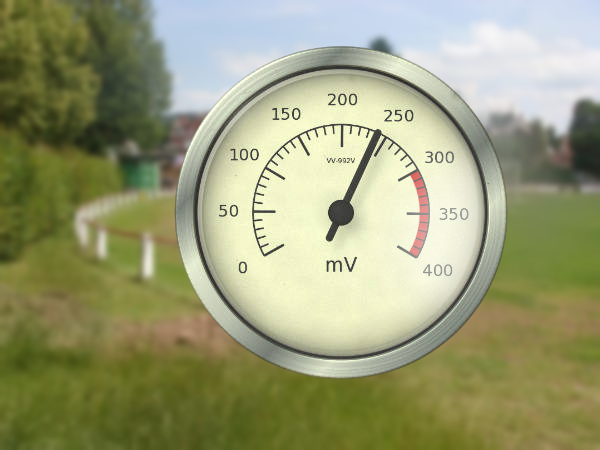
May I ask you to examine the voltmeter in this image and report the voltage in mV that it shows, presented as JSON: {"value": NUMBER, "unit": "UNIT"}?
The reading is {"value": 240, "unit": "mV"}
